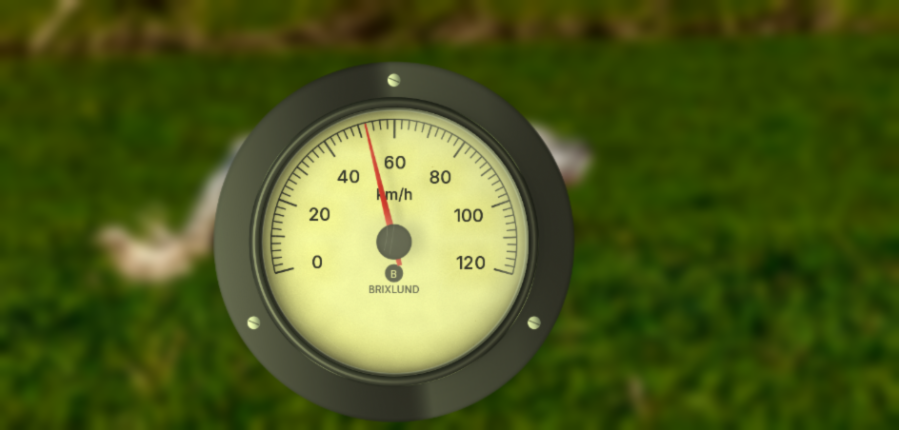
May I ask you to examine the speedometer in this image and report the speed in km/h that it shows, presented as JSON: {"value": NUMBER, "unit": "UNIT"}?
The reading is {"value": 52, "unit": "km/h"}
